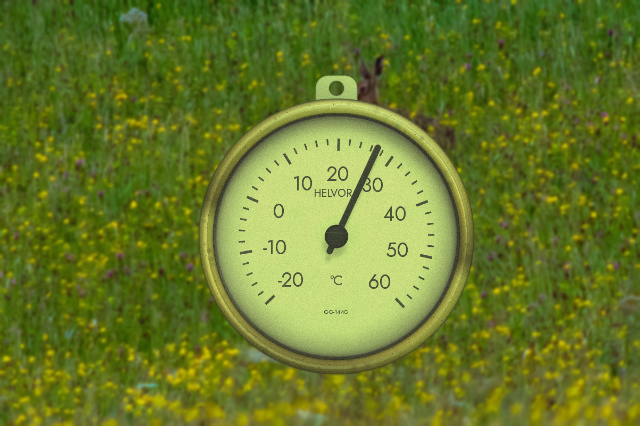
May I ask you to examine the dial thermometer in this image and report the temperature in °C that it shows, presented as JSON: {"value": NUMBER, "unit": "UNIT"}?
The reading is {"value": 27, "unit": "°C"}
